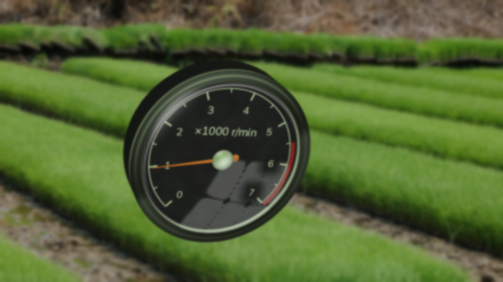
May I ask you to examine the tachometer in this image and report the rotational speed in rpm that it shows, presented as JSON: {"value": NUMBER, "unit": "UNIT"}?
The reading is {"value": 1000, "unit": "rpm"}
